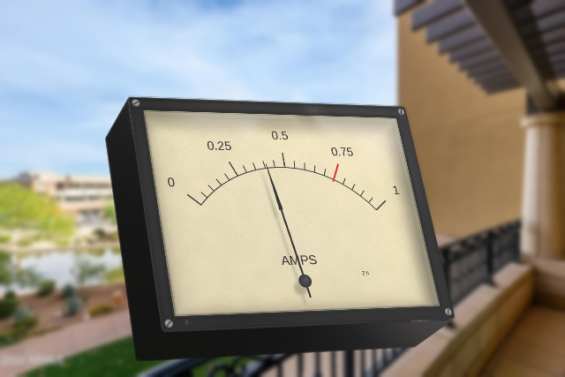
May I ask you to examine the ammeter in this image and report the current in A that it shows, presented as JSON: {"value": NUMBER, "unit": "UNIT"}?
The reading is {"value": 0.4, "unit": "A"}
